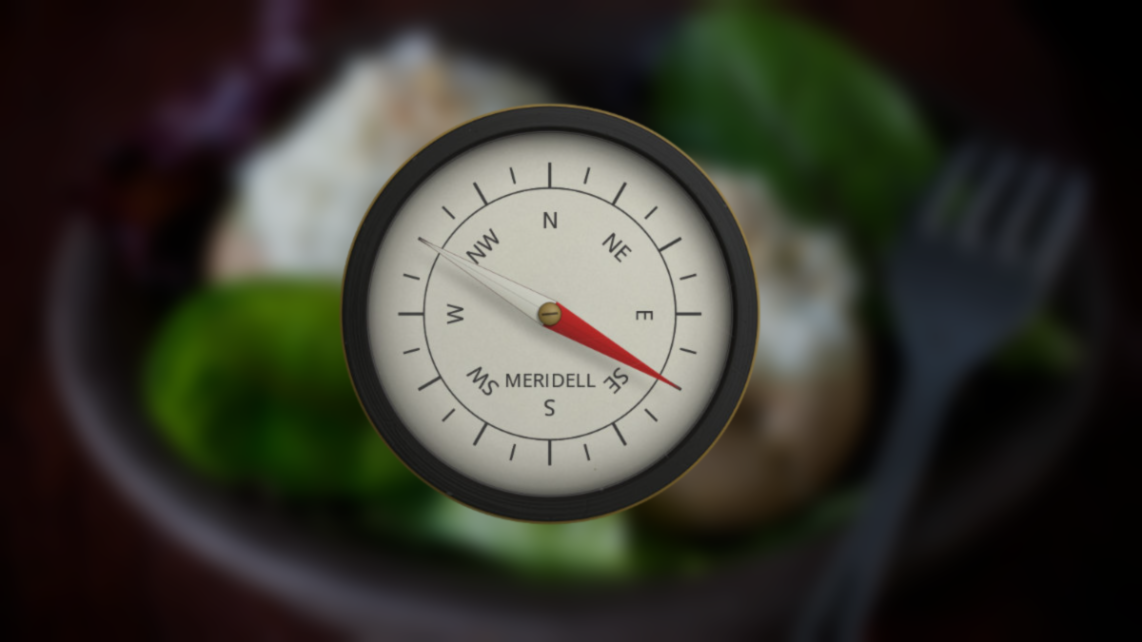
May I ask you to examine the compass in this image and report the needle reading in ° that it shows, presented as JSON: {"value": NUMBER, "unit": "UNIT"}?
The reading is {"value": 120, "unit": "°"}
